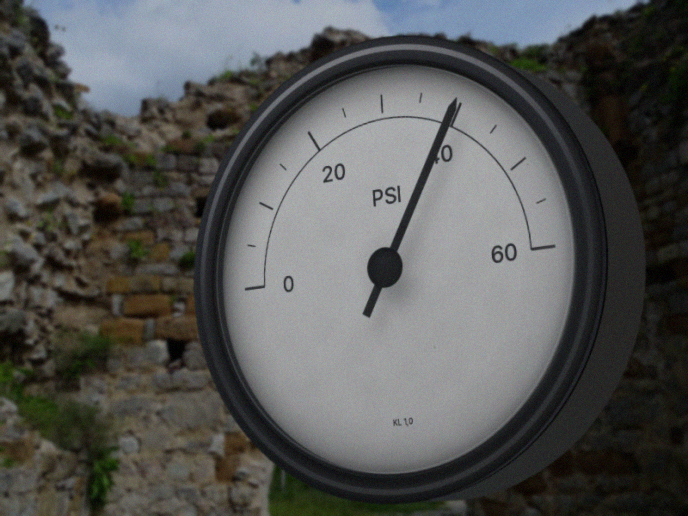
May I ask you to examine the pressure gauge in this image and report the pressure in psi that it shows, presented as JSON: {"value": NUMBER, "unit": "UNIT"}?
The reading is {"value": 40, "unit": "psi"}
